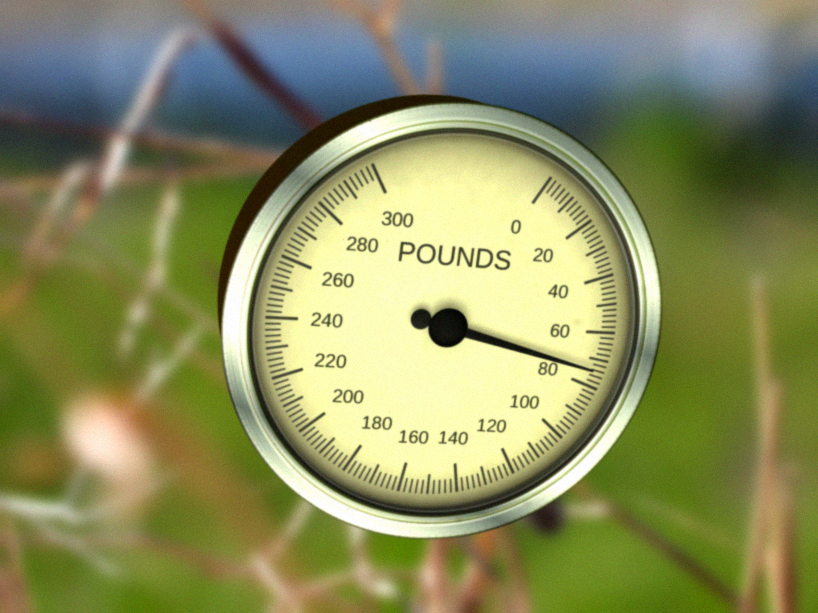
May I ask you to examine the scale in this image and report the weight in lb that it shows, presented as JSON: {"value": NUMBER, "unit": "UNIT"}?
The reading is {"value": 74, "unit": "lb"}
